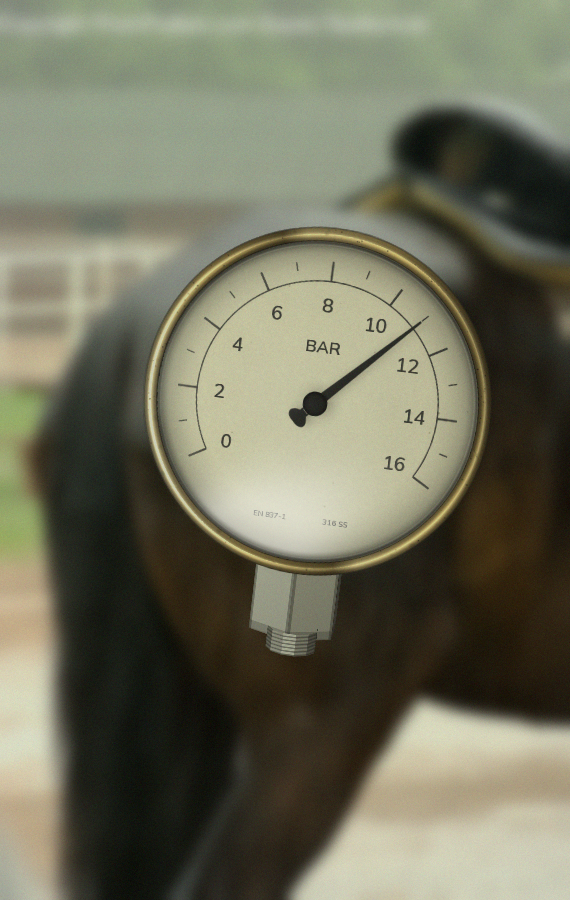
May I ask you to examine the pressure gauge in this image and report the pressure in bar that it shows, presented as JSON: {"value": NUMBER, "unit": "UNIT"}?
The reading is {"value": 11, "unit": "bar"}
